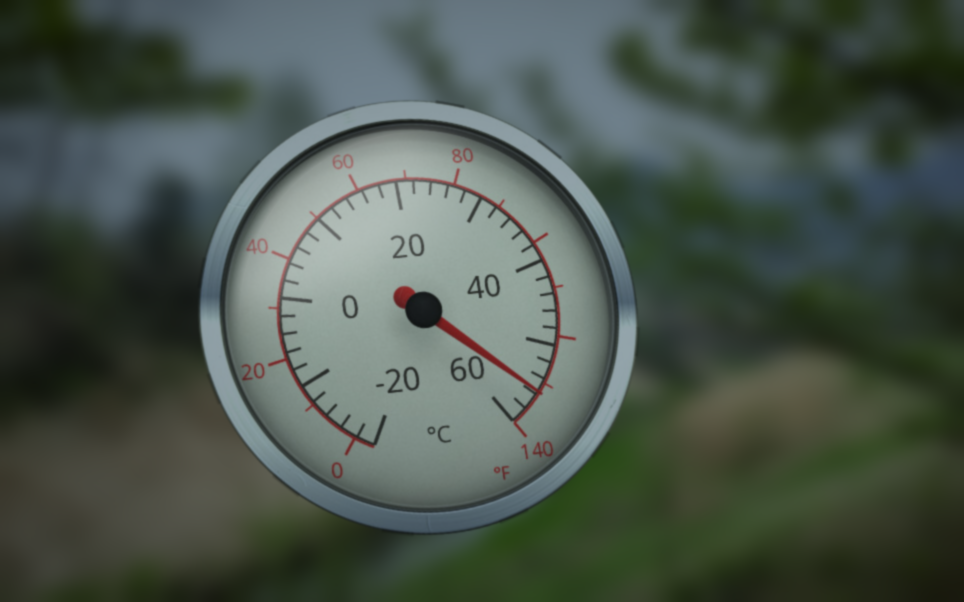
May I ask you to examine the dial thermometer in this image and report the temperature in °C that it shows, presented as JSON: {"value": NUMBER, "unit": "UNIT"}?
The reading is {"value": 56, "unit": "°C"}
